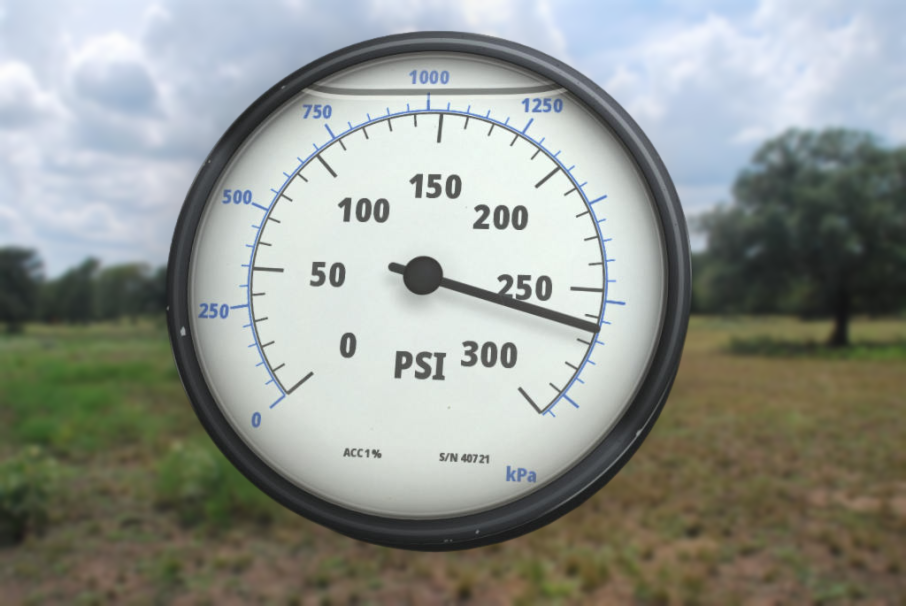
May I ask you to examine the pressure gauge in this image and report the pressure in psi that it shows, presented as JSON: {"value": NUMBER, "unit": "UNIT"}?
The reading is {"value": 265, "unit": "psi"}
